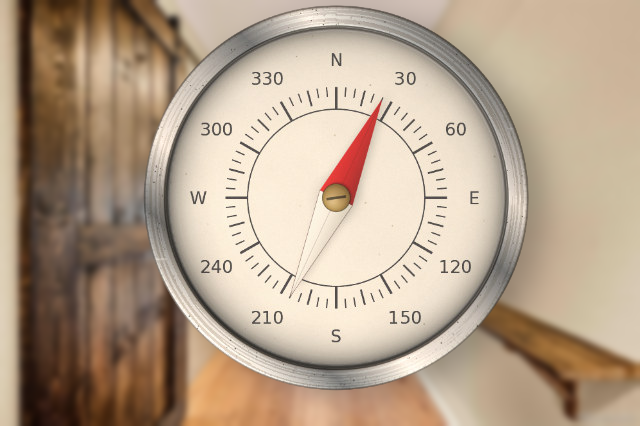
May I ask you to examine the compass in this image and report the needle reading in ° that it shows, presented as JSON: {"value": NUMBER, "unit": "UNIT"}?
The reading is {"value": 25, "unit": "°"}
